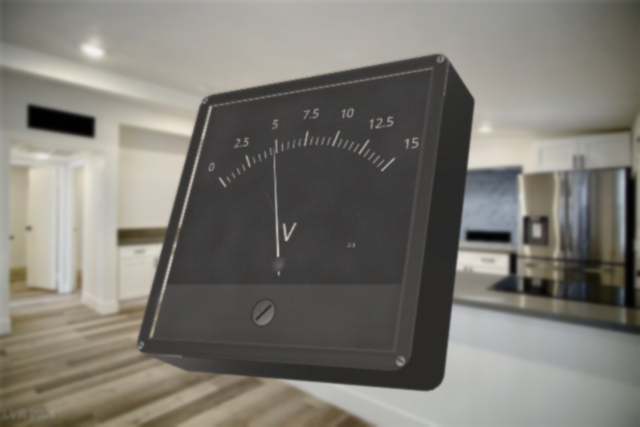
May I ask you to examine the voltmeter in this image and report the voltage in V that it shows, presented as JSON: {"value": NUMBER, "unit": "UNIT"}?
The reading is {"value": 5, "unit": "V"}
